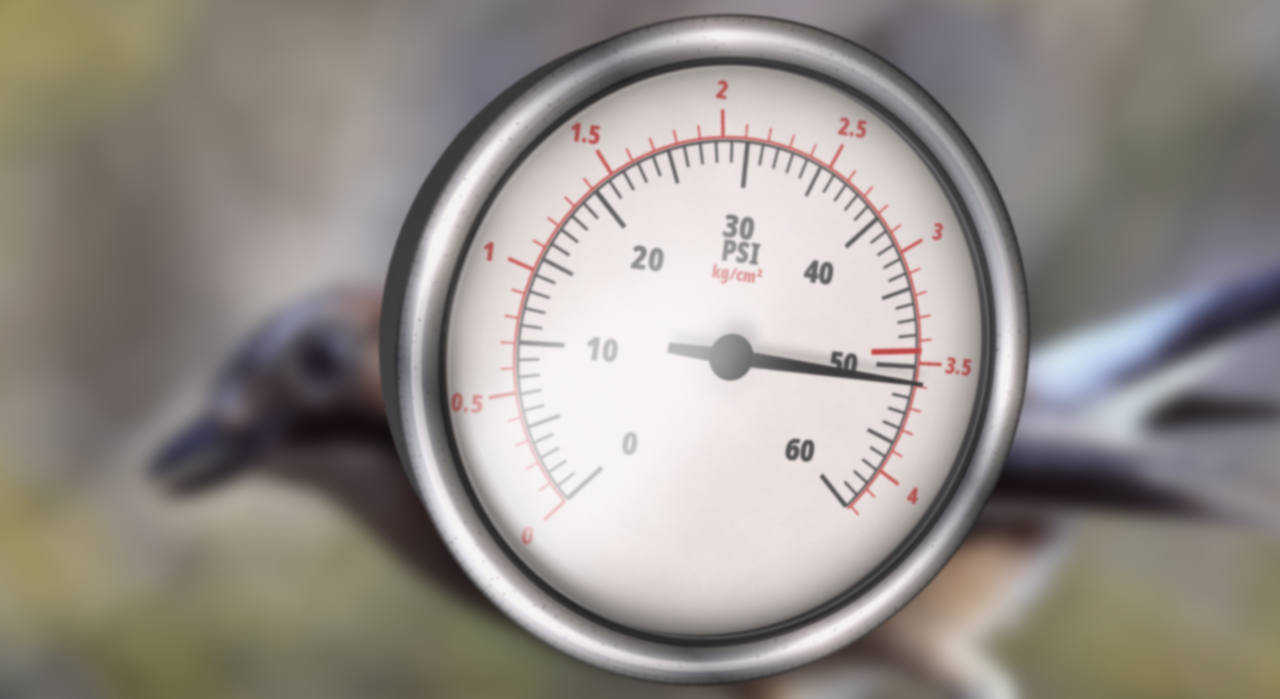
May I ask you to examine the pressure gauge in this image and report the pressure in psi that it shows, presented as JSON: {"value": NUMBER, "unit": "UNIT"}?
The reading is {"value": 51, "unit": "psi"}
